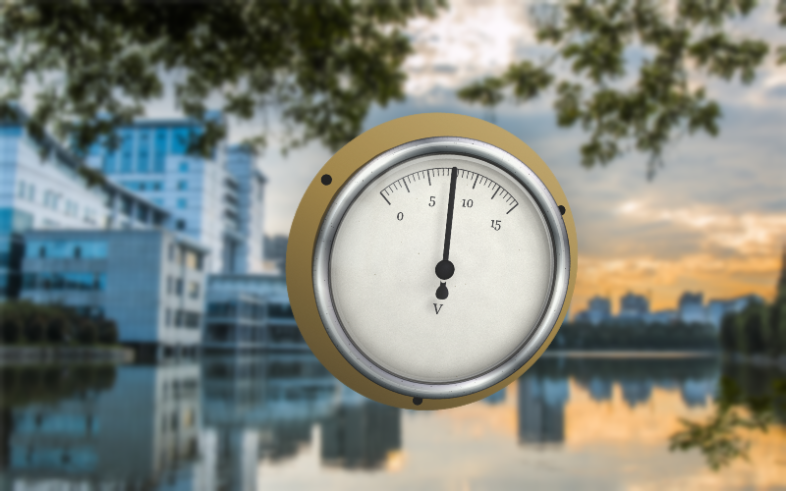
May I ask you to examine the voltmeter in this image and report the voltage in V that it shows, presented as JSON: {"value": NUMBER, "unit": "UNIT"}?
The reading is {"value": 7.5, "unit": "V"}
